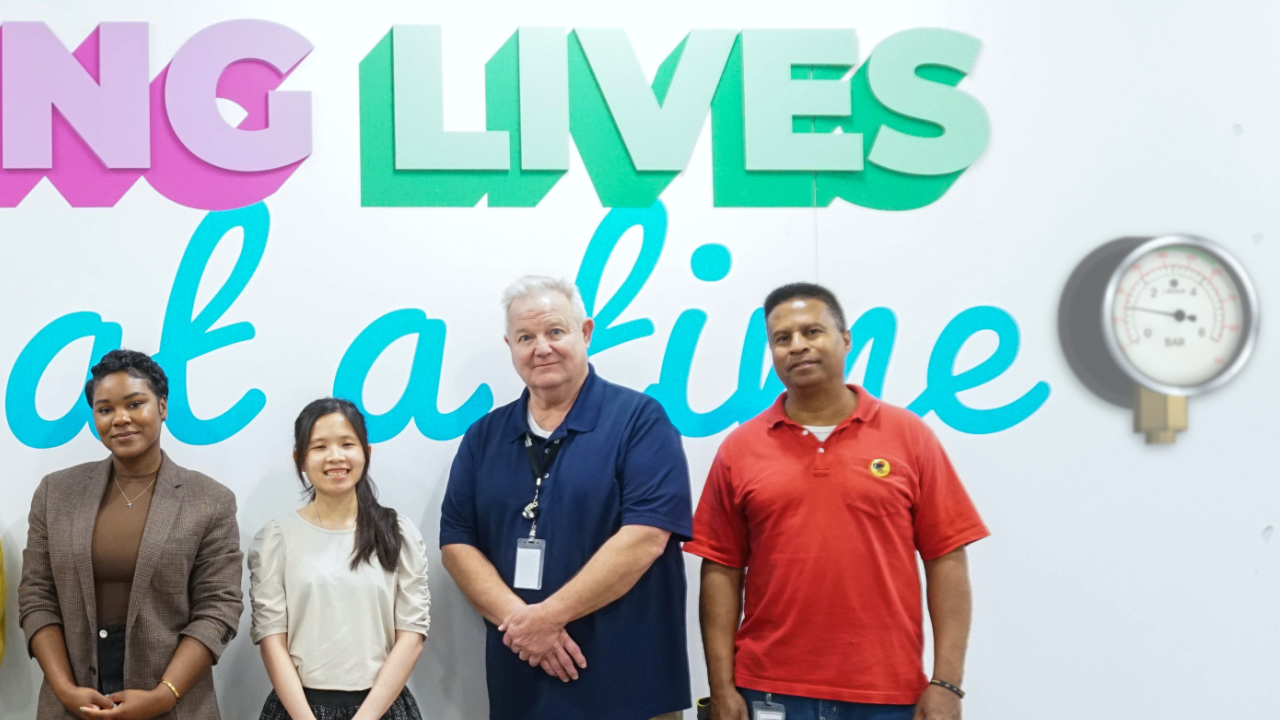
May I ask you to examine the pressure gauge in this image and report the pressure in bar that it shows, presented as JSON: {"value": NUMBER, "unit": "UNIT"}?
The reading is {"value": 1, "unit": "bar"}
